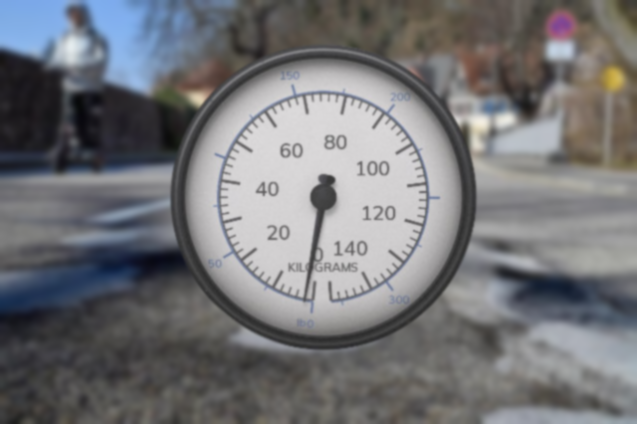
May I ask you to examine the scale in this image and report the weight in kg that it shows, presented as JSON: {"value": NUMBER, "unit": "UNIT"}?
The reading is {"value": 2, "unit": "kg"}
